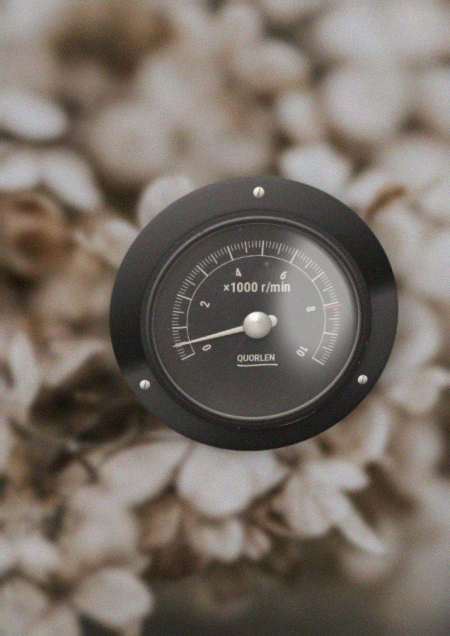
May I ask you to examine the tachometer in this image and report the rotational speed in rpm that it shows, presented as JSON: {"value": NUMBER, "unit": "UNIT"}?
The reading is {"value": 500, "unit": "rpm"}
